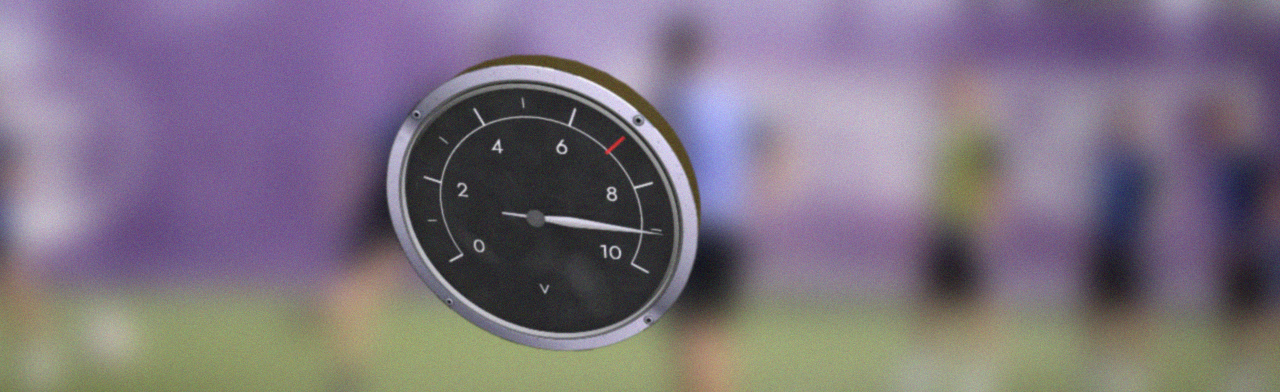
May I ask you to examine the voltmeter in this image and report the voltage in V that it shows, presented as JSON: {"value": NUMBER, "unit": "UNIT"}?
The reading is {"value": 9, "unit": "V"}
